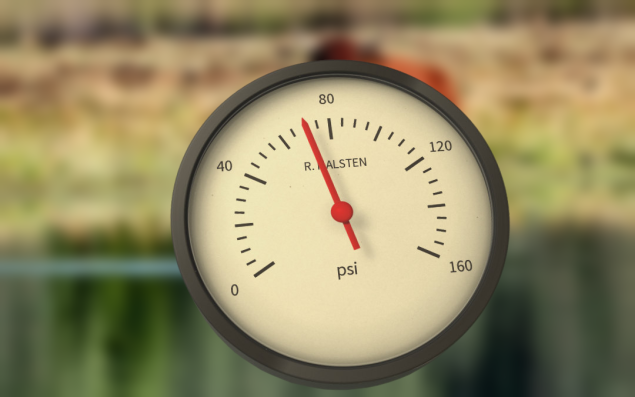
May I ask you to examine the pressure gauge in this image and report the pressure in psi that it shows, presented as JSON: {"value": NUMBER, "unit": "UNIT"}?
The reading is {"value": 70, "unit": "psi"}
